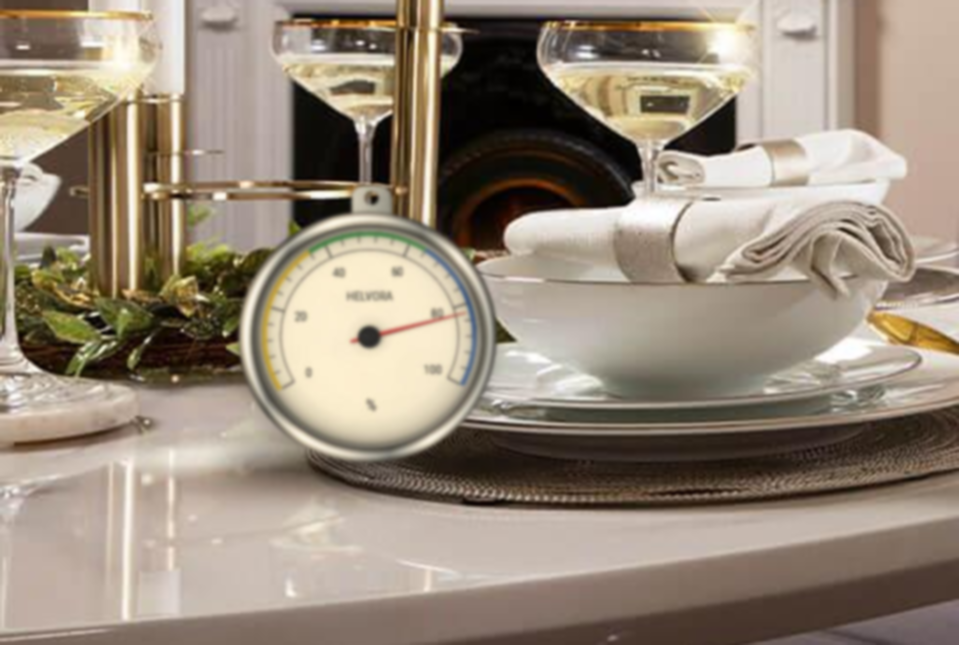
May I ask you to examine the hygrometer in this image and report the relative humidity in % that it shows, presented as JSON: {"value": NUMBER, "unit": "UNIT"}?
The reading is {"value": 82, "unit": "%"}
